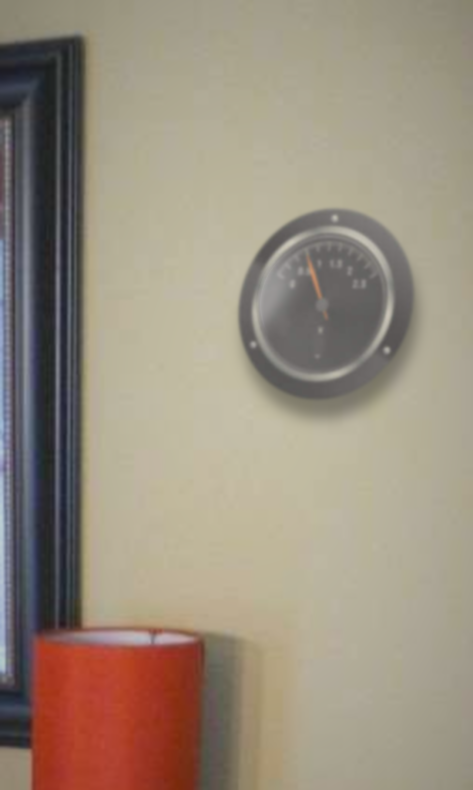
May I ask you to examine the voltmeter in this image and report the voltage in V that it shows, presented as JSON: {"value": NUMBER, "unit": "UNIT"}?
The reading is {"value": 0.75, "unit": "V"}
